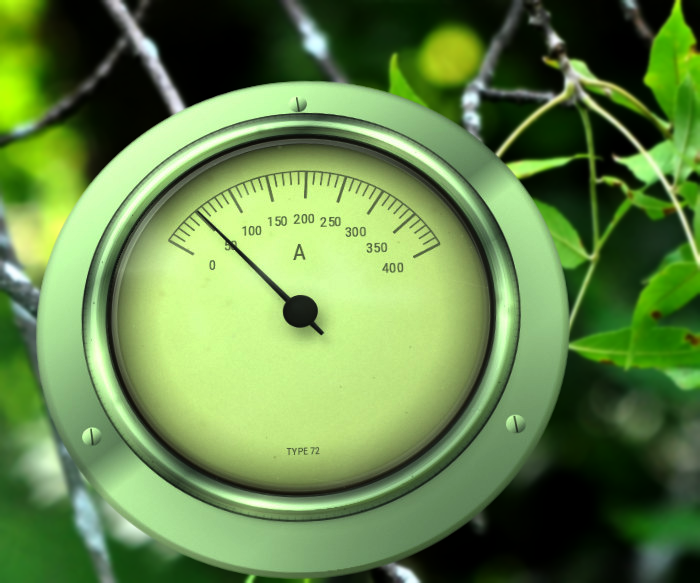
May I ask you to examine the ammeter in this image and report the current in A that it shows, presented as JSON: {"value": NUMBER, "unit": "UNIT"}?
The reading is {"value": 50, "unit": "A"}
